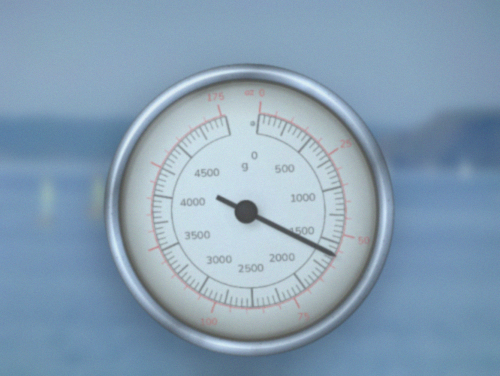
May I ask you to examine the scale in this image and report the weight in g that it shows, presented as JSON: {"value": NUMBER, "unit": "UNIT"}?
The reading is {"value": 1600, "unit": "g"}
